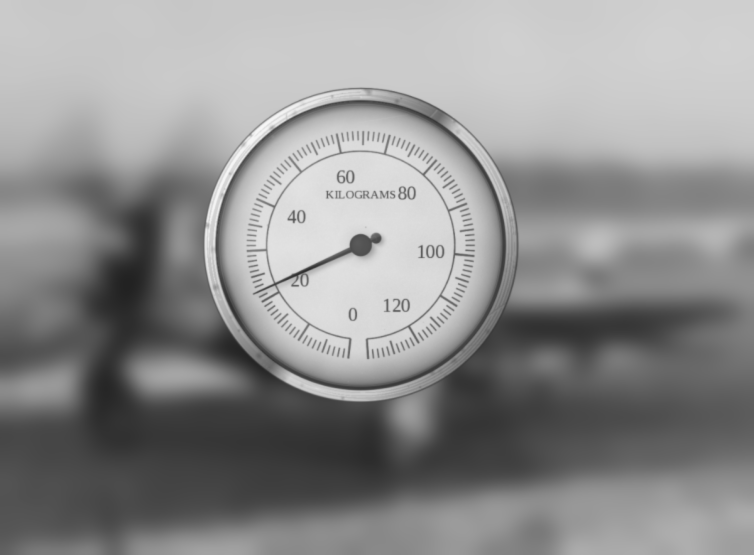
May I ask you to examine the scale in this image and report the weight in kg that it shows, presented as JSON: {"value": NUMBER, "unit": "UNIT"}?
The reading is {"value": 22, "unit": "kg"}
